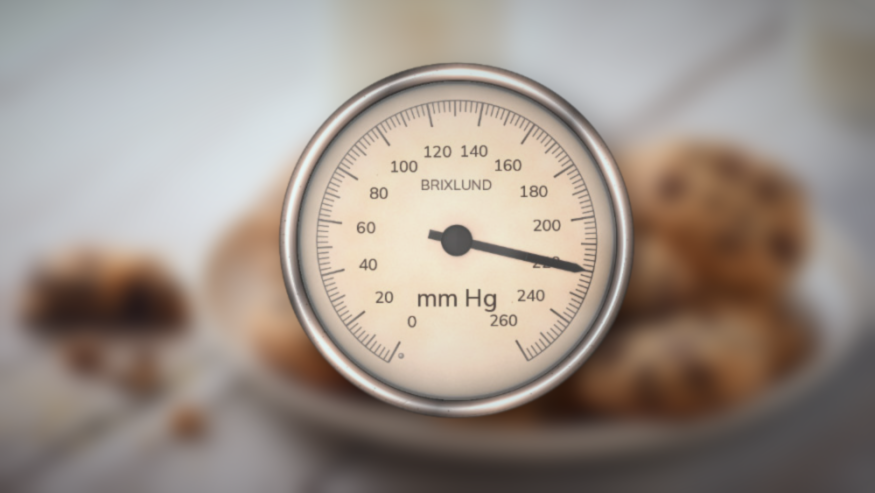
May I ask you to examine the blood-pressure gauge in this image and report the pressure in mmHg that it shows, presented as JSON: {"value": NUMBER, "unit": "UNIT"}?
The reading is {"value": 220, "unit": "mmHg"}
